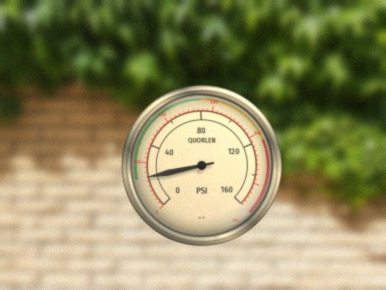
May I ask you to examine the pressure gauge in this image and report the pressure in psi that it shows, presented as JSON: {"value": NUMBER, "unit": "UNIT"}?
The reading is {"value": 20, "unit": "psi"}
